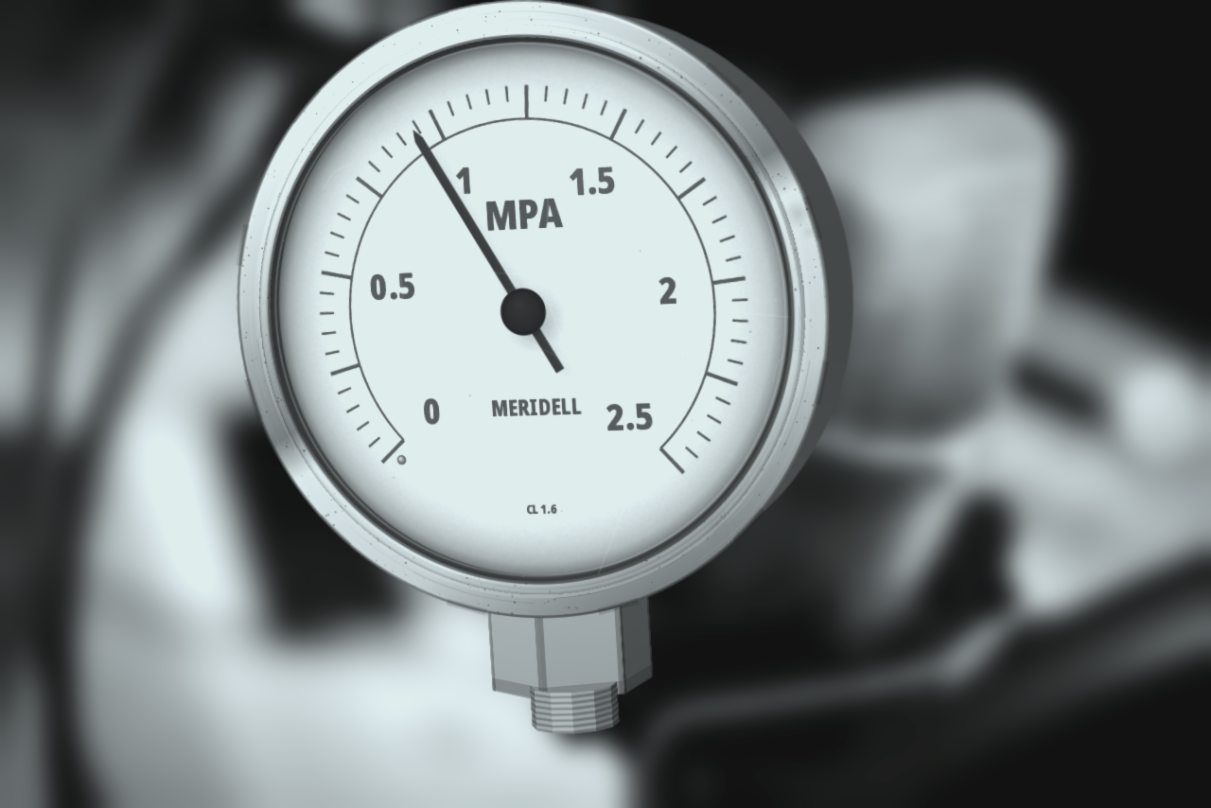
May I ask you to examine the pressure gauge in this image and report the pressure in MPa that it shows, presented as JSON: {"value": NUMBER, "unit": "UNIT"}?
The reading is {"value": 0.95, "unit": "MPa"}
